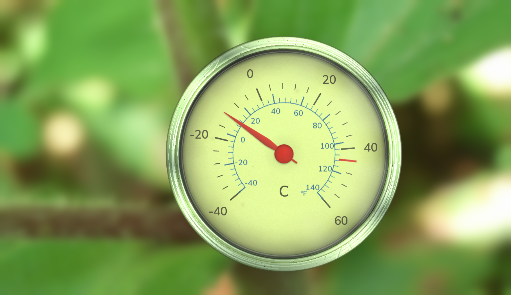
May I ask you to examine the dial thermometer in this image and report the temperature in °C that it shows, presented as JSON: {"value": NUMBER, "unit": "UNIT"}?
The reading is {"value": -12, "unit": "°C"}
